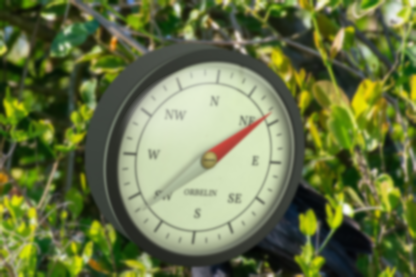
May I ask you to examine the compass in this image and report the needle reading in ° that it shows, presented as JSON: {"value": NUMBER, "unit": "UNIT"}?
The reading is {"value": 50, "unit": "°"}
